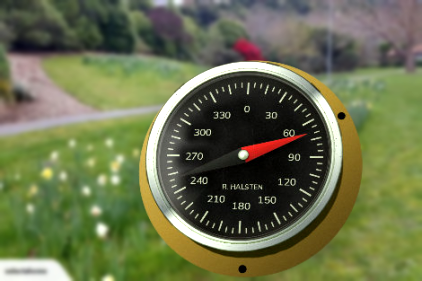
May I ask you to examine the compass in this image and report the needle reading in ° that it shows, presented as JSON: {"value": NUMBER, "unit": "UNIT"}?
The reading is {"value": 70, "unit": "°"}
